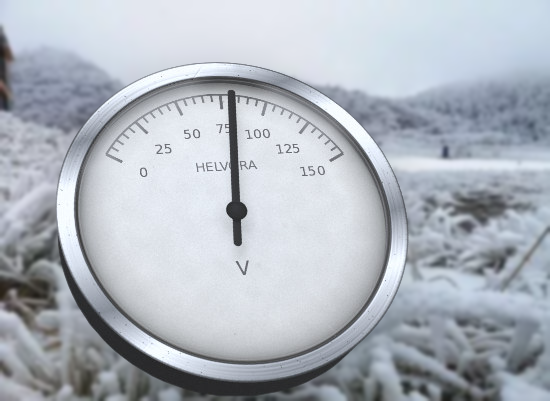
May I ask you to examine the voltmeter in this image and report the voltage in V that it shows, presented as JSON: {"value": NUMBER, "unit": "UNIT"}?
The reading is {"value": 80, "unit": "V"}
